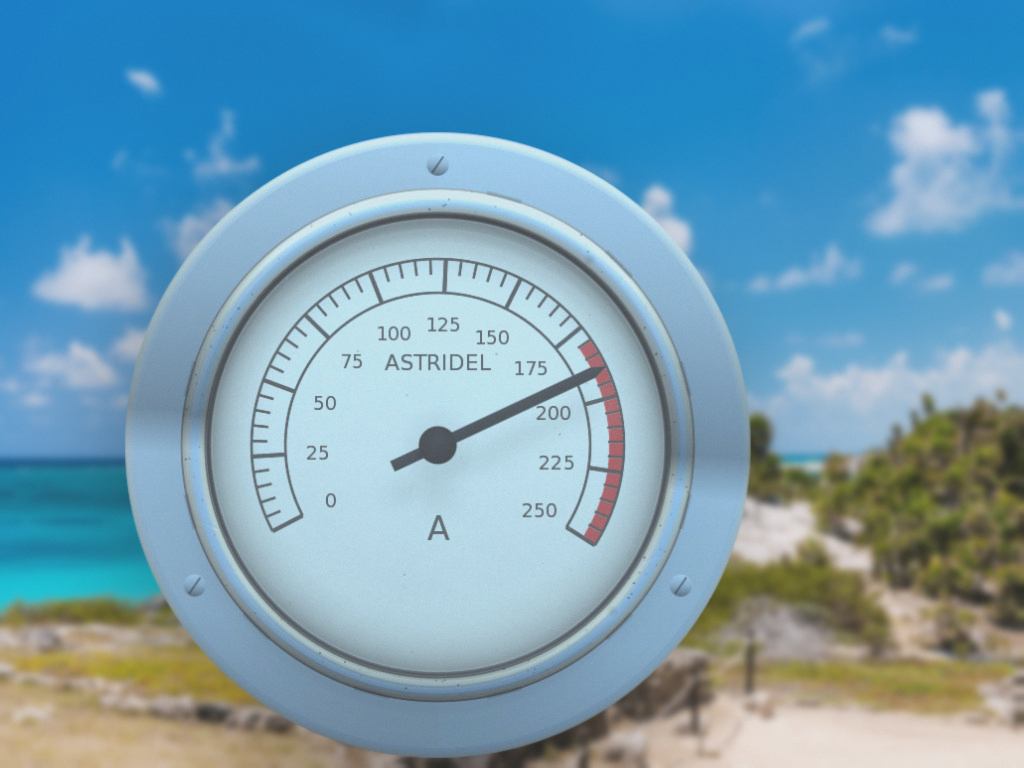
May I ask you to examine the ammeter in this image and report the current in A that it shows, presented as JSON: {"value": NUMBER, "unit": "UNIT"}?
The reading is {"value": 190, "unit": "A"}
